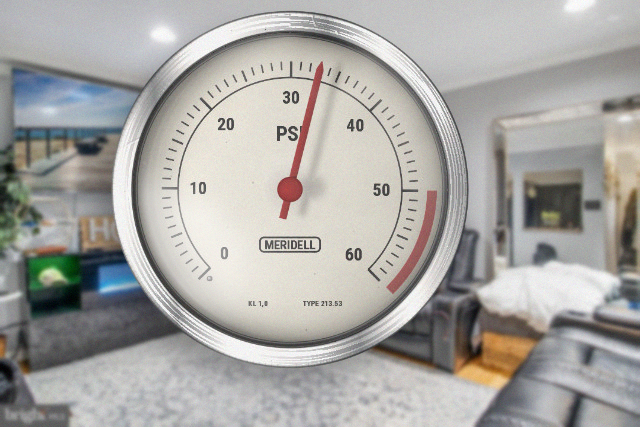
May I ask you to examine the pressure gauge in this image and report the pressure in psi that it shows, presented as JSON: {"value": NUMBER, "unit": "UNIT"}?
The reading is {"value": 33, "unit": "psi"}
